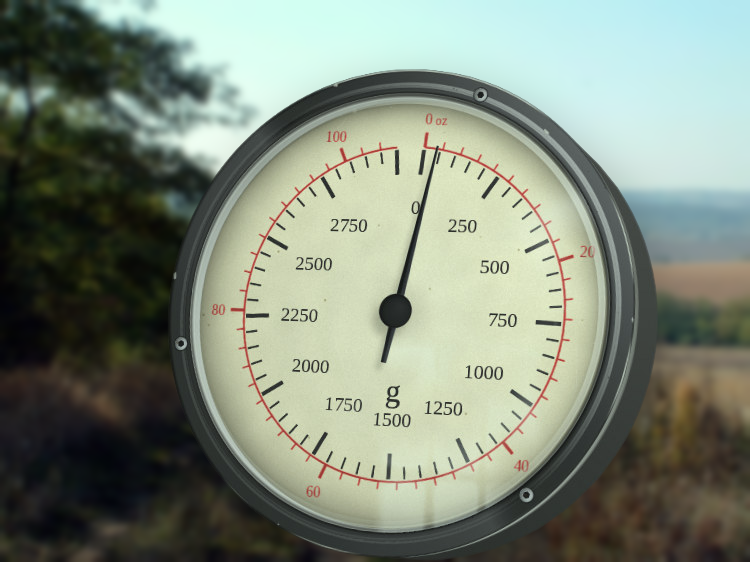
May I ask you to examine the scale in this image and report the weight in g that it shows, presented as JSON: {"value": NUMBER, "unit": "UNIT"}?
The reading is {"value": 50, "unit": "g"}
